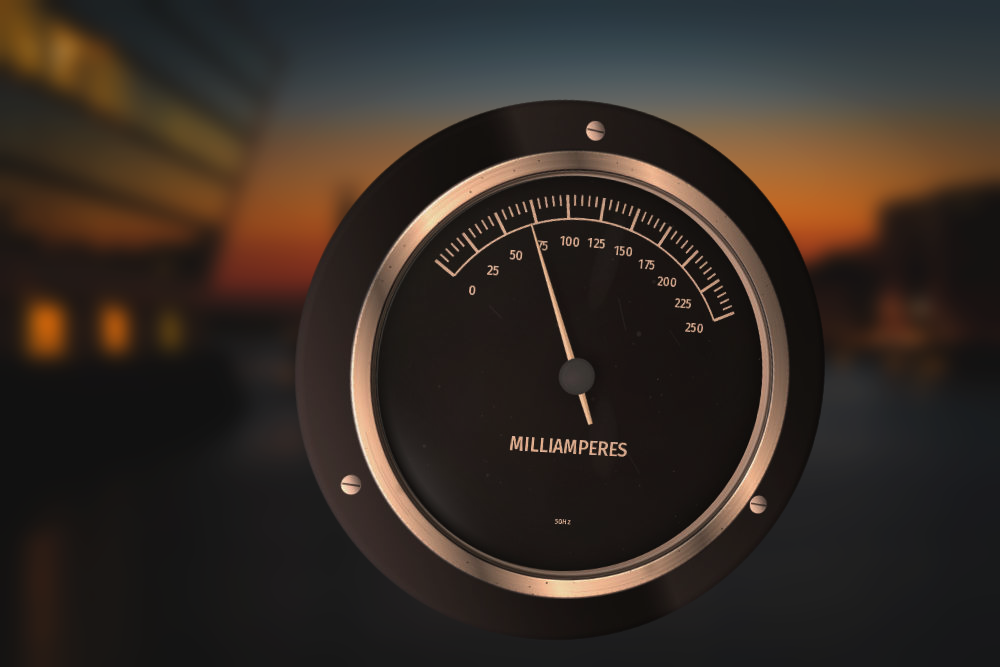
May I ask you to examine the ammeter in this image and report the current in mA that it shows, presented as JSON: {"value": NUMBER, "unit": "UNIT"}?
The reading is {"value": 70, "unit": "mA"}
